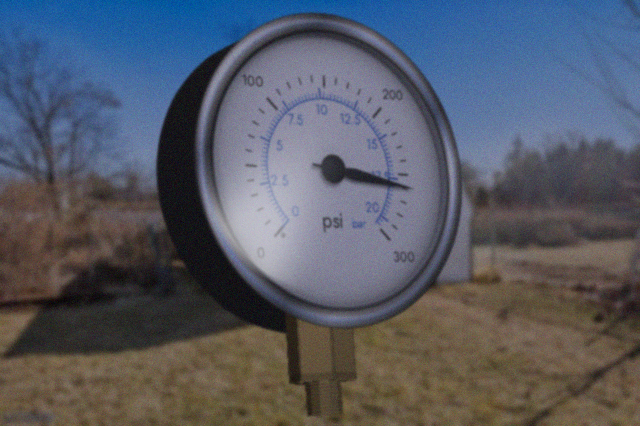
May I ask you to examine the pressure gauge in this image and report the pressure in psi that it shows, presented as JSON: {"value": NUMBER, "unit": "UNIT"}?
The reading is {"value": 260, "unit": "psi"}
